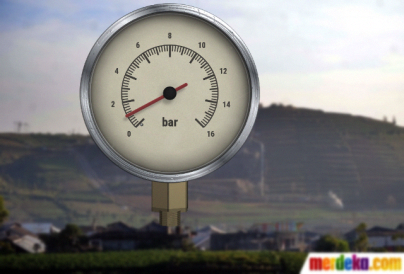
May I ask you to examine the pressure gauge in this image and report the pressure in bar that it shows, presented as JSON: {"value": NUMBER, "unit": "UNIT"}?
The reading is {"value": 1, "unit": "bar"}
